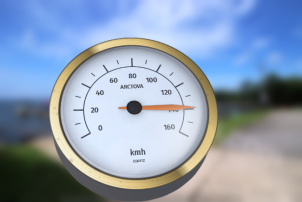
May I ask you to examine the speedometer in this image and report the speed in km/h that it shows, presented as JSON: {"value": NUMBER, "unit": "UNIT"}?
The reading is {"value": 140, "unit": "km/h"}
